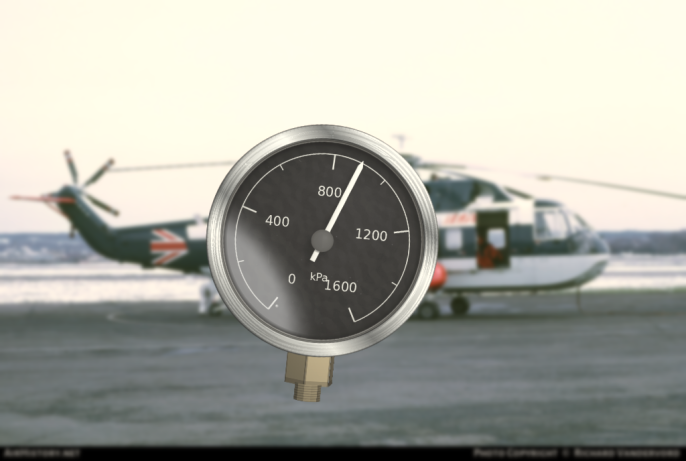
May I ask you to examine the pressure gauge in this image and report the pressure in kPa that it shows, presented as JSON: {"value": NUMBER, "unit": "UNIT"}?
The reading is {"value": 900, "unit": "kPa"}
